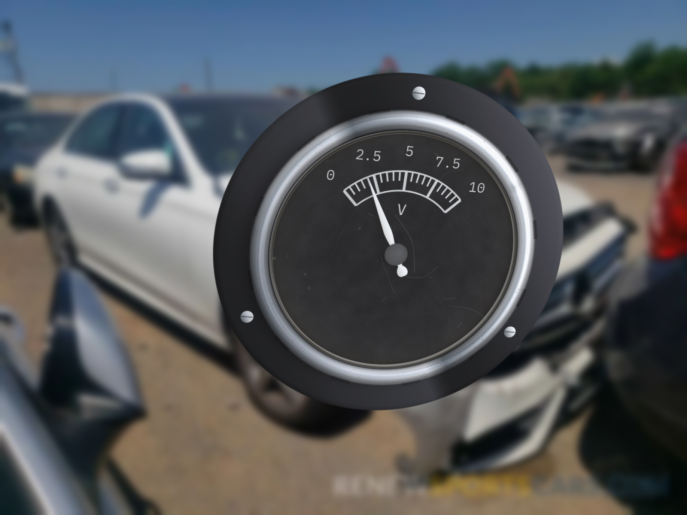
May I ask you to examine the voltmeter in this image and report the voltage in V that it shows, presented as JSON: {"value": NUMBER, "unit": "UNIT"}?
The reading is {"value": 2, "unit": "V"}
